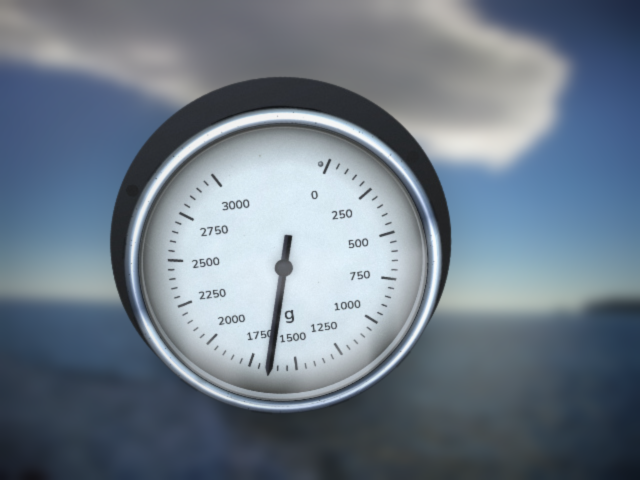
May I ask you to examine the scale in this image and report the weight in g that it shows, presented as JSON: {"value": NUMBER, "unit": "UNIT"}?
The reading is {"value": 1650, "unit": "g"}
